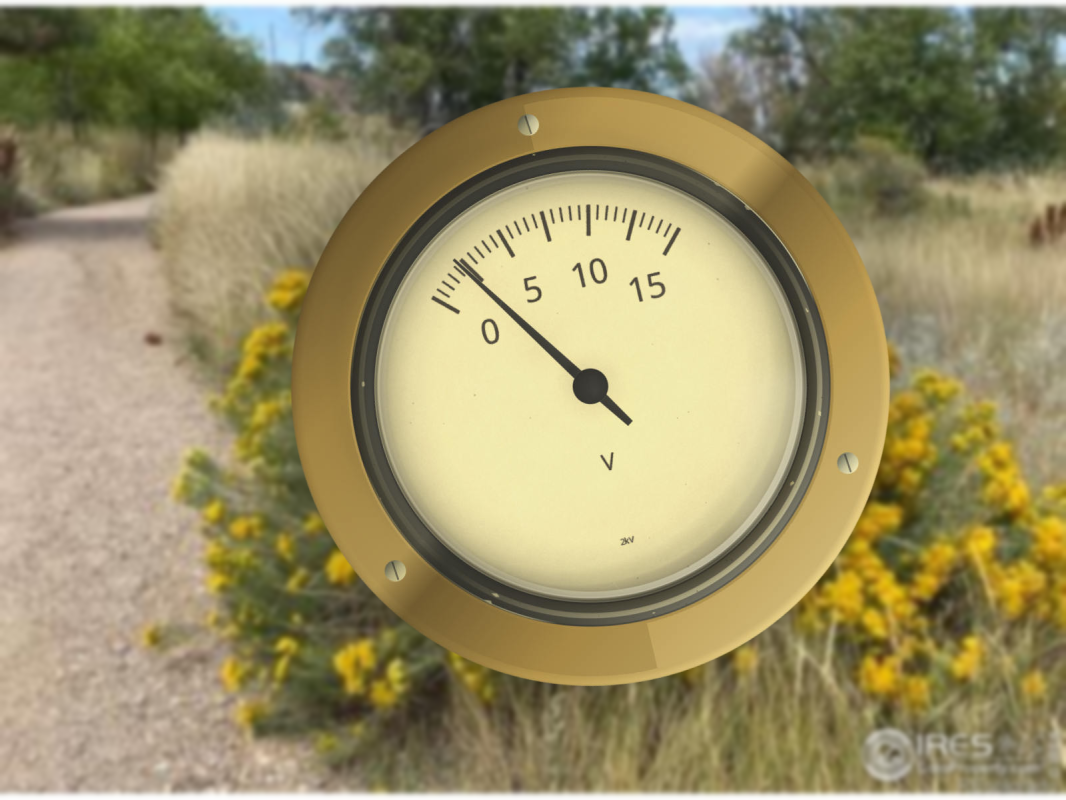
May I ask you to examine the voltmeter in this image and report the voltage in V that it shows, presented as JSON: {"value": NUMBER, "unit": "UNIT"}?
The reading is {"value": 2.25, "unit": "V"}
